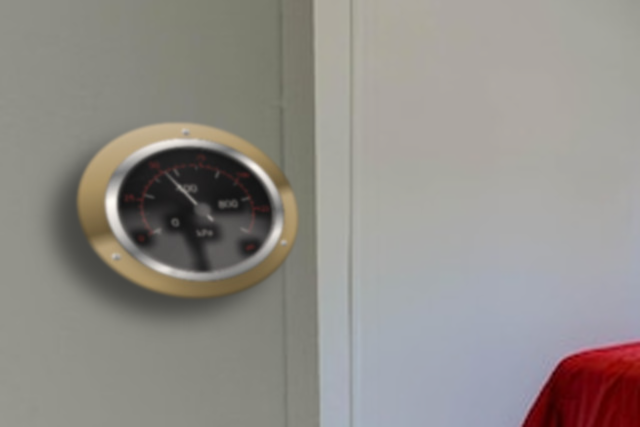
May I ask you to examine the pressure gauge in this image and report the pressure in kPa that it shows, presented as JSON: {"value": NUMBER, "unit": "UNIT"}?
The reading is {"value": 350, "unit": "kPa"}
